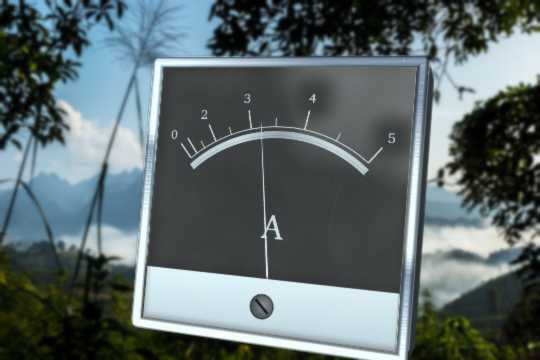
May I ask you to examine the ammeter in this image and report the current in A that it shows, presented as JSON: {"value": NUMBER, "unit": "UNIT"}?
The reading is {"value": 3.25, "unit": "A"}
